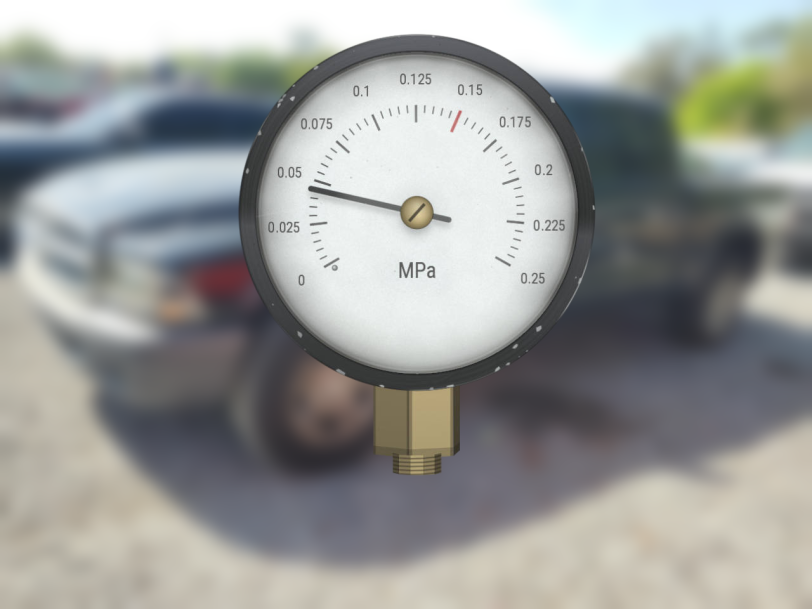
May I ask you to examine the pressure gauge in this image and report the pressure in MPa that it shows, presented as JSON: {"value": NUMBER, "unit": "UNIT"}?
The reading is {"value": 0.045, "unit": "MPa"}
